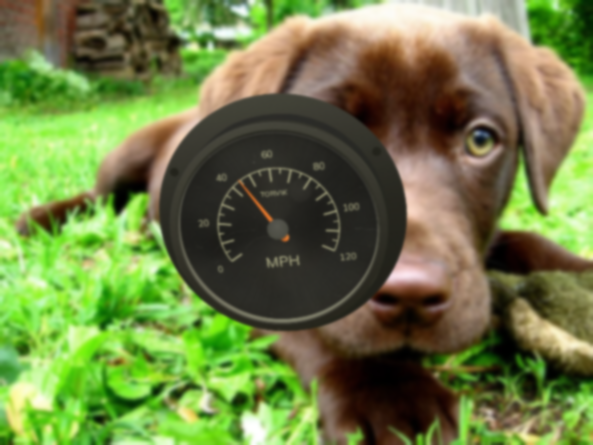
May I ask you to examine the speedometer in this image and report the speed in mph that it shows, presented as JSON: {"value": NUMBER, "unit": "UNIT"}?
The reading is {"value": 45, "unit": "mph"}
